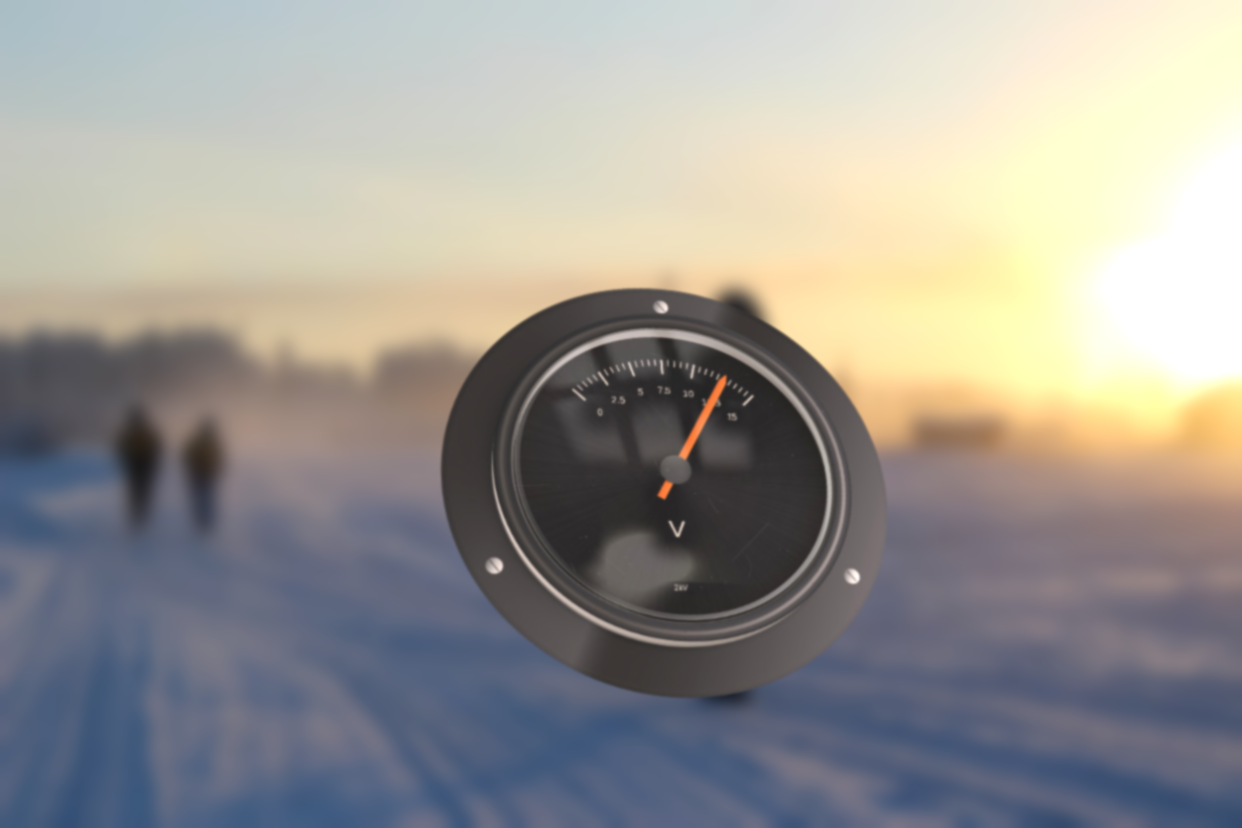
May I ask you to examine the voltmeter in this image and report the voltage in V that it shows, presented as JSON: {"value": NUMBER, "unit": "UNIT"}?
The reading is {"value": 12.5, "unit": "V"}
